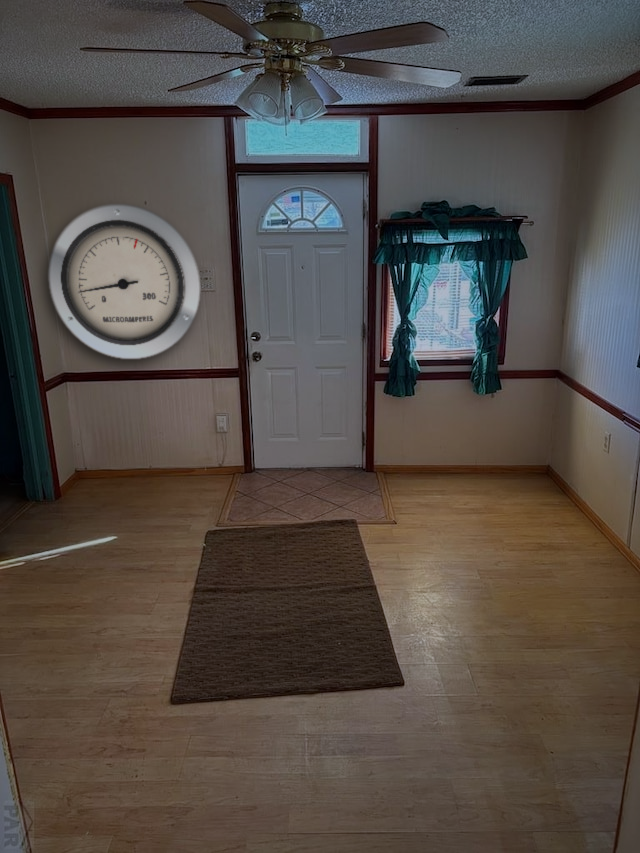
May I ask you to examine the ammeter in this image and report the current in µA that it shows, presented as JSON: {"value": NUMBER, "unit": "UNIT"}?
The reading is {"value": 30, "unit": "µA"}
